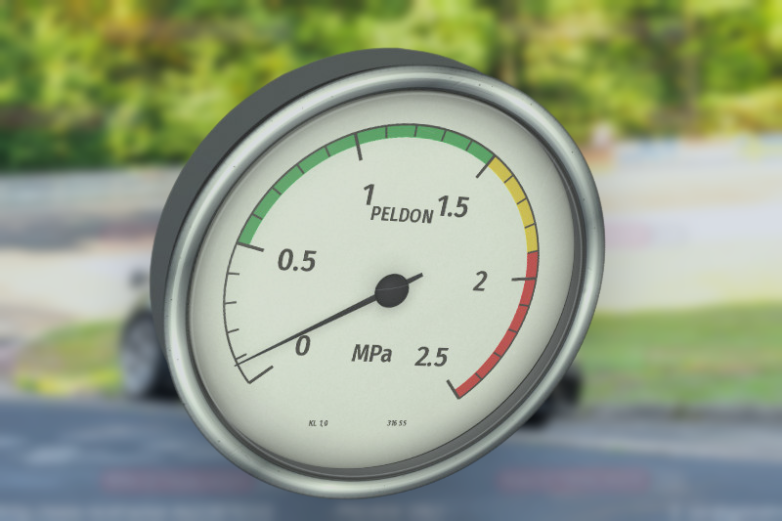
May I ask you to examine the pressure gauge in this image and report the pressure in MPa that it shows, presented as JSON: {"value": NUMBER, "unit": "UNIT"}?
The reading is {"value": 0.1, "unit": "MPa"}
